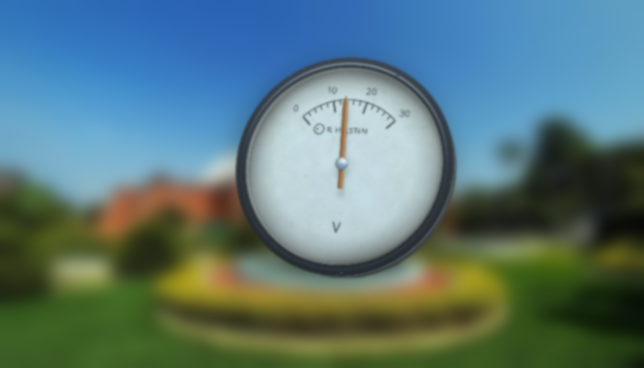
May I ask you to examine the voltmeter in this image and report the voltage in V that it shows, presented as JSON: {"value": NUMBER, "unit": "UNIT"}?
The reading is {"value": 14, "unit": "V"}
